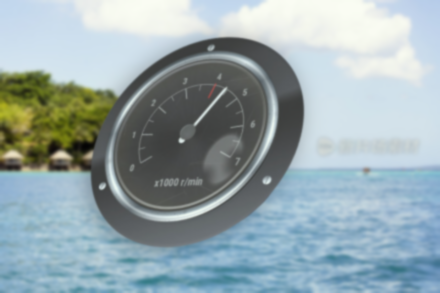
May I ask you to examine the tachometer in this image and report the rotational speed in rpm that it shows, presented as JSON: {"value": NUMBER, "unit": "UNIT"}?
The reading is {"value": 4500, "unit": "rpm"}
